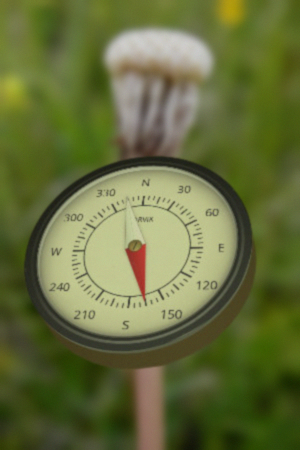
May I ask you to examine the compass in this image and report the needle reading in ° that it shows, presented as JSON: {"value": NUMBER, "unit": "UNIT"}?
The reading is {"value": 165, "unit": "°"}
